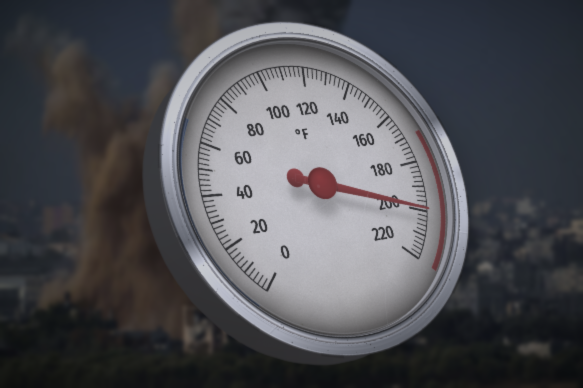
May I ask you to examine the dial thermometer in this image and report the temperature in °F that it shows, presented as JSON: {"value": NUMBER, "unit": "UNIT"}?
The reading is {"value": 200, "unit": "°F"}
